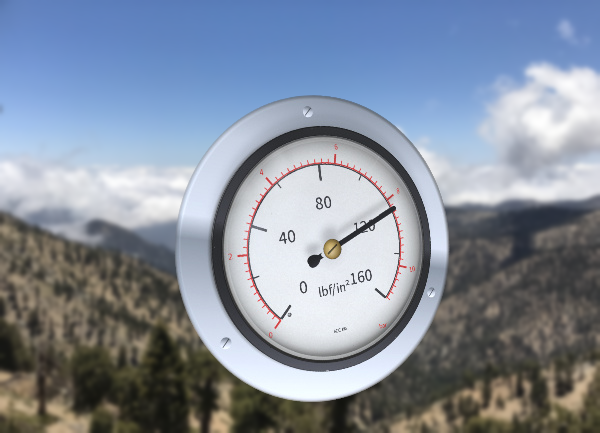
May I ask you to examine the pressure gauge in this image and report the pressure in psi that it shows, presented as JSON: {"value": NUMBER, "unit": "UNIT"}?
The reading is {"value": 120, "unit": "psi"}
